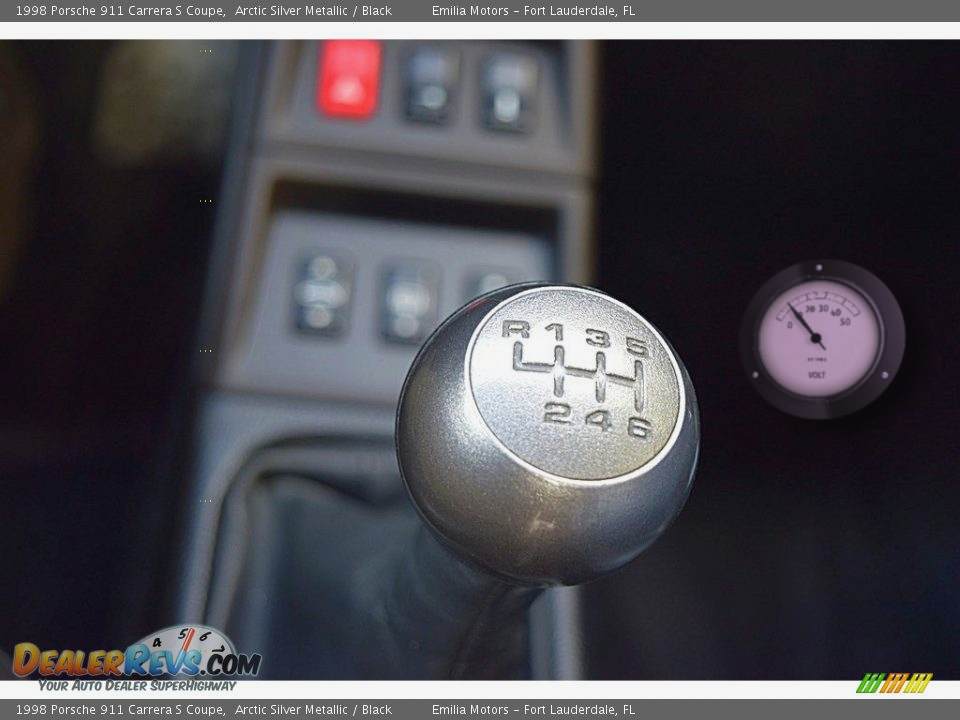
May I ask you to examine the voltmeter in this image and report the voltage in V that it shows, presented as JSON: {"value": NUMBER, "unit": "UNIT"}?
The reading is {"value": 10, "unit": "V"}
